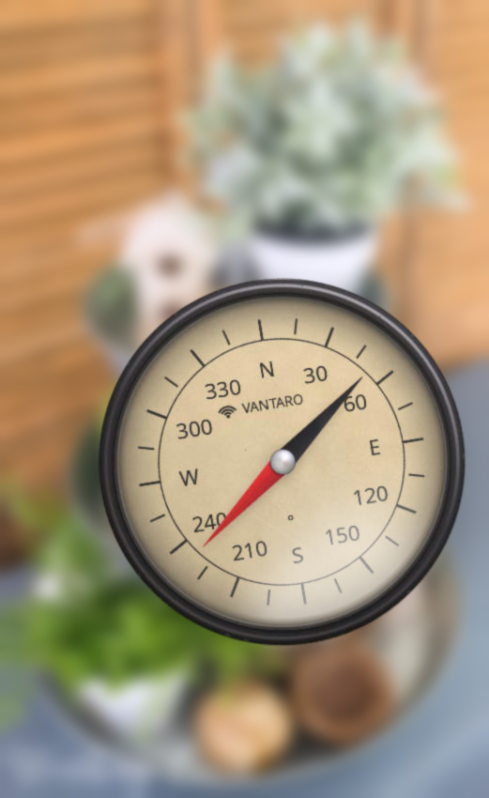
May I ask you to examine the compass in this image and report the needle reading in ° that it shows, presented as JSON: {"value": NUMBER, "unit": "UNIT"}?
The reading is {"value": 232.5, "unit": "°"}
